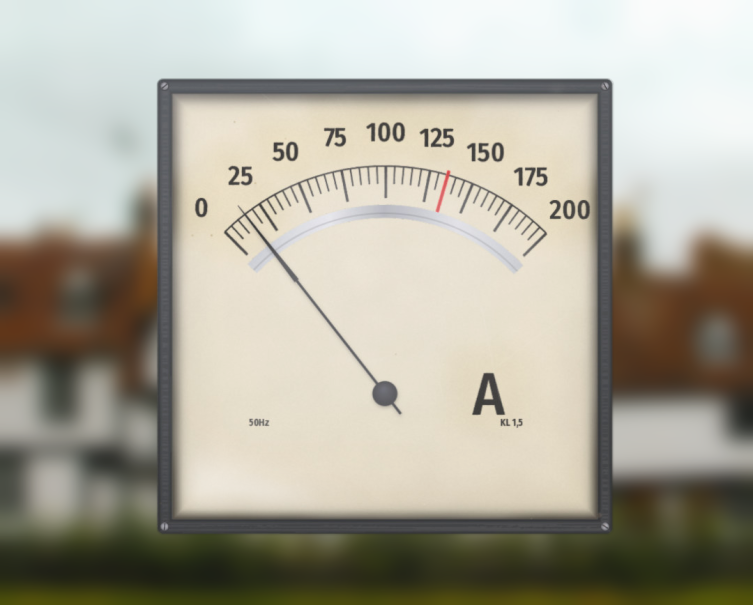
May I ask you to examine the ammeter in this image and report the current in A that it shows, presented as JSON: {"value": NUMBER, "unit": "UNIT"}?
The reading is {"value": 15, "unit": "A"}
